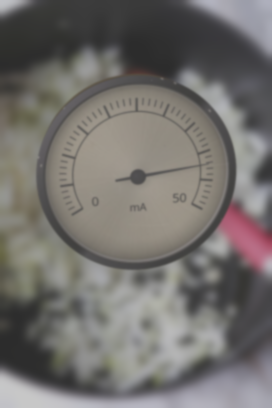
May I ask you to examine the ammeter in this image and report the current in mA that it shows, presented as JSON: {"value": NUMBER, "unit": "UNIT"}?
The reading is {"value": 42, "unit": "mA"}
